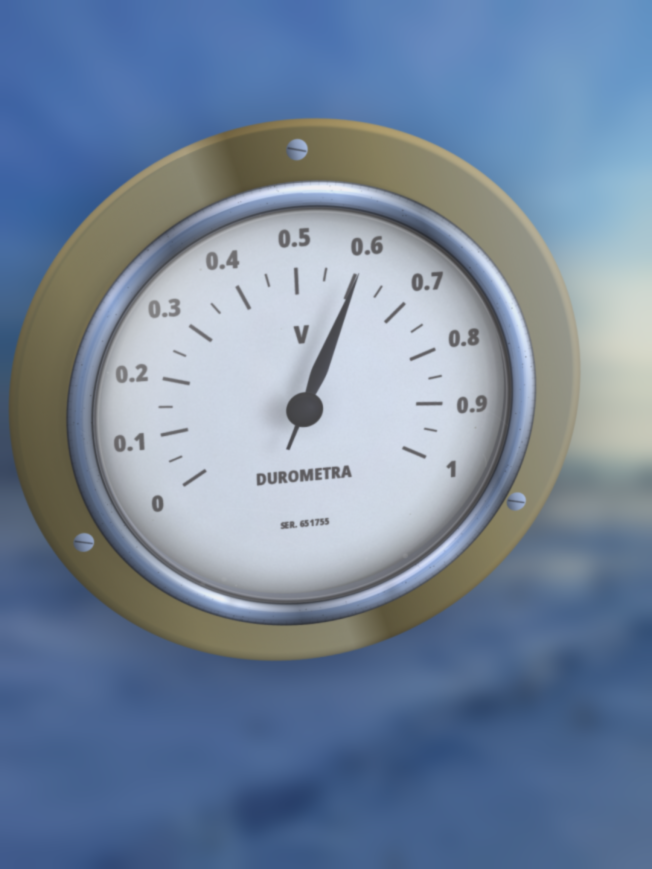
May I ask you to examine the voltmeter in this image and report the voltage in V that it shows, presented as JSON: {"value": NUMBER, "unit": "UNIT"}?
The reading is {"value": 0.6, "unit": "V"}
